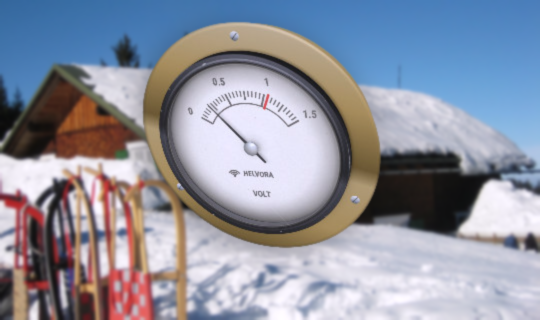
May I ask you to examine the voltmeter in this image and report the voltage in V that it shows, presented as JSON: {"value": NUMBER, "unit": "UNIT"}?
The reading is {"value": 0.25, "unit": "V"}
